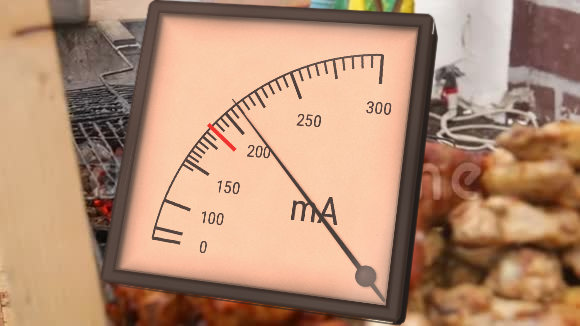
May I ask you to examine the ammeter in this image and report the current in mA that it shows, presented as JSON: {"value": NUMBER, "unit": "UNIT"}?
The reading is {"value": 210, "unit": "mA"}
